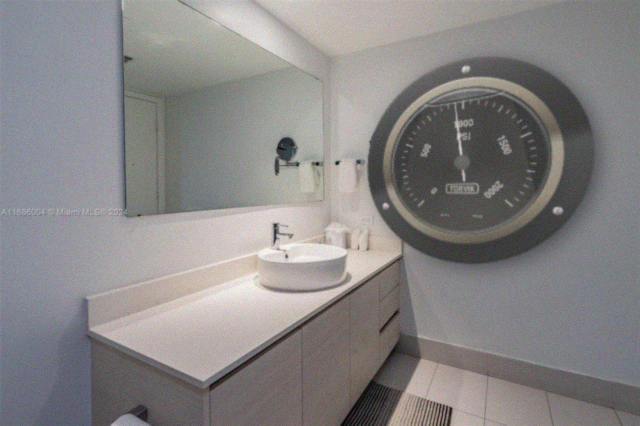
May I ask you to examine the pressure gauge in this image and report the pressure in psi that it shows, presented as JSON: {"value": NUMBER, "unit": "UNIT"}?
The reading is {"value": 950, "unit": "psi"}
